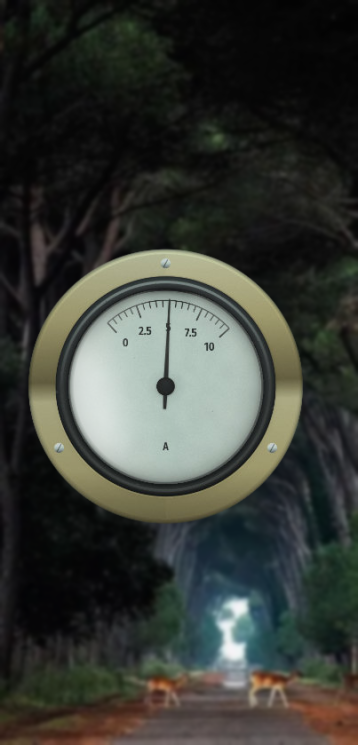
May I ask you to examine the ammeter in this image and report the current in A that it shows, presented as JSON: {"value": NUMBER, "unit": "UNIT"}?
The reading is {"value": 5, "unit": "A"}
